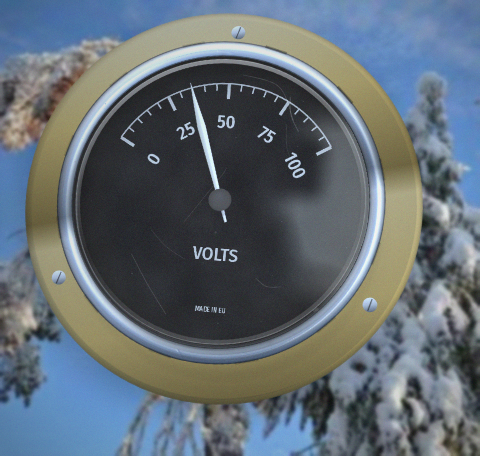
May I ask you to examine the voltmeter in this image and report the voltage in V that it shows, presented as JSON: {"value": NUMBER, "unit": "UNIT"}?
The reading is {"value": 35, "unit": "V"}
